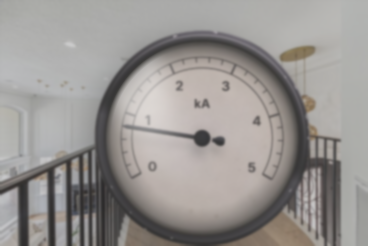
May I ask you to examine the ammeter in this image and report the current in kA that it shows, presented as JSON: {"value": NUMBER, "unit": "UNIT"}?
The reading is {"value": 0.8, "unit": "kA"}
